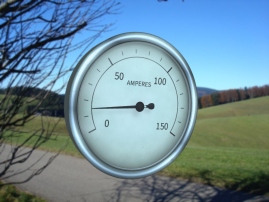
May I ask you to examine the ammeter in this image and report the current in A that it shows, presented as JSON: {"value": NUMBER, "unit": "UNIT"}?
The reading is {"value": 15, "unit": "A"}
